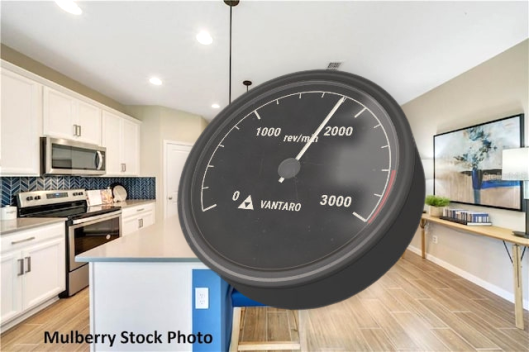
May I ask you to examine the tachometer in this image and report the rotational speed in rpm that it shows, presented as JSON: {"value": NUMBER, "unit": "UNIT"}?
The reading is {"value": 1800, "unit": "rpm"}
